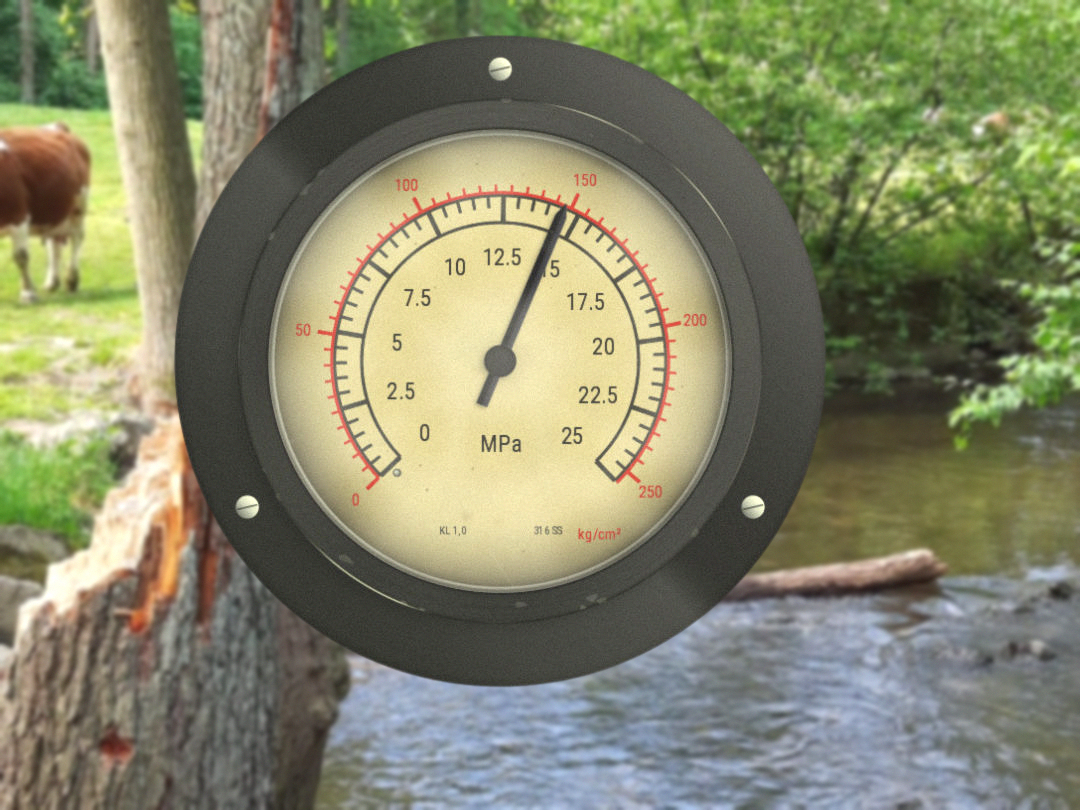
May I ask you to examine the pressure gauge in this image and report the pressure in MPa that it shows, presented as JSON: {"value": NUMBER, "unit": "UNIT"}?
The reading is {"value": 14.5, "unit": "MPa"}
